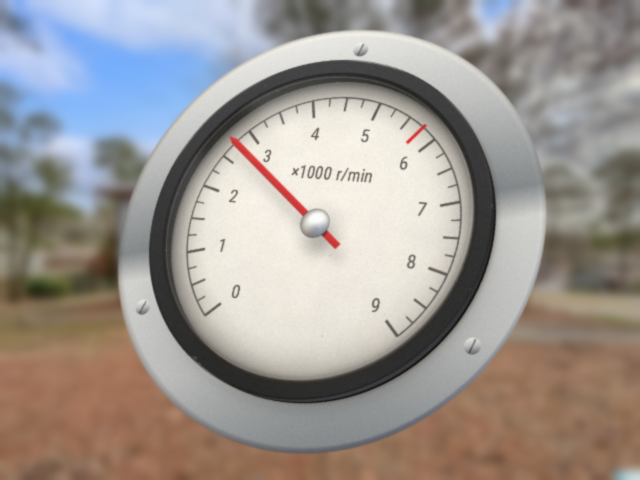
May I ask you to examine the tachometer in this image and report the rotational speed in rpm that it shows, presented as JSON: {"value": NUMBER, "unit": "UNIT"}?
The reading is {"value": 2750, "unit": "rpm"}
